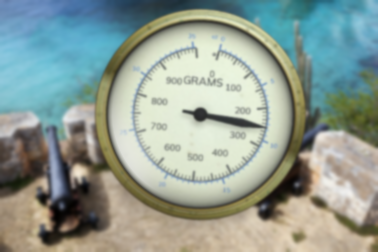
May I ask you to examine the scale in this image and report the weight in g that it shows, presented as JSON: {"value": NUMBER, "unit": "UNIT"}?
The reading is {"value": 250, "unit": "g"}
